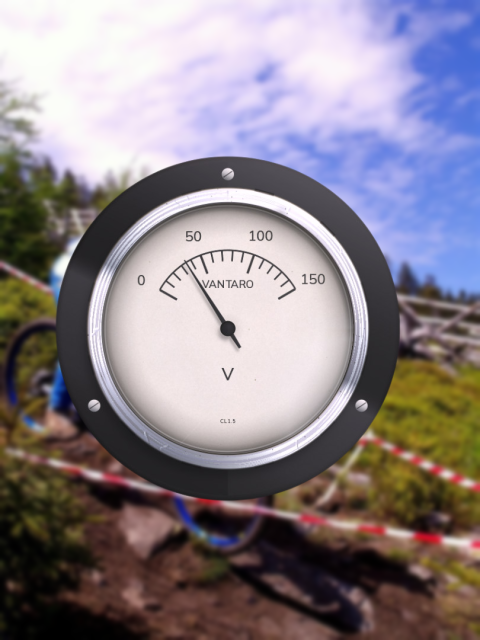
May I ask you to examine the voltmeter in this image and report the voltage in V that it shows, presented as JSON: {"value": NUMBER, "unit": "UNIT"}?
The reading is {"value": 35, "unit": "V"}
